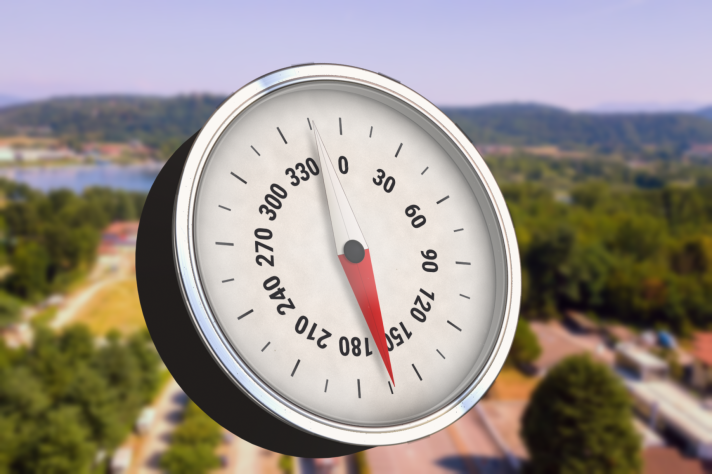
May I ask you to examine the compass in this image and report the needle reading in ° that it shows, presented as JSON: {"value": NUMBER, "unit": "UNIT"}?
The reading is {"value": 165, "unit": "°"}
